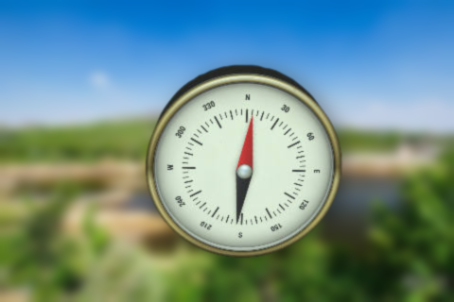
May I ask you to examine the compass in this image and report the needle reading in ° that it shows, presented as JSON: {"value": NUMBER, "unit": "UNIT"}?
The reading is {"value": 5, "unit": "°"}
